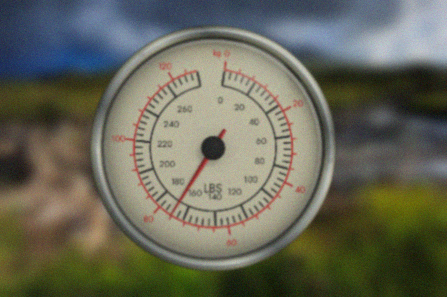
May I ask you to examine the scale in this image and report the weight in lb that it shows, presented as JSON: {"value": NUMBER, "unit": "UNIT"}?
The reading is {"value": 168, "unit": "lb"}
